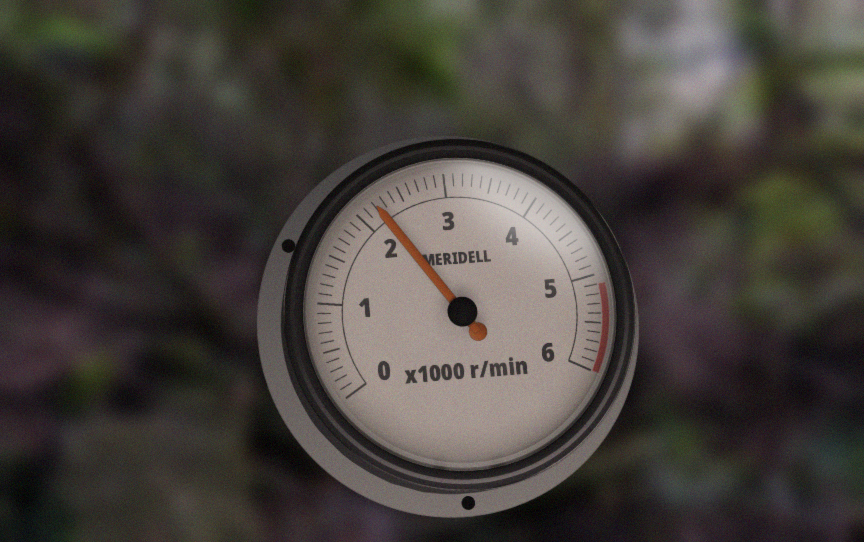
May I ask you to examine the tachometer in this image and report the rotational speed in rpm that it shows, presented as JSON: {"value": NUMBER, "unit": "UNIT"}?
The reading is {"value": 2200, "unit": "rpm"}
